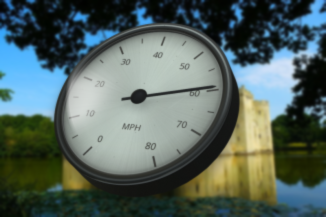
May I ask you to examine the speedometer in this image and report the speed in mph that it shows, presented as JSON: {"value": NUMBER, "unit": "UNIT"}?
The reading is {"value": 60, "unit": "mph"}
